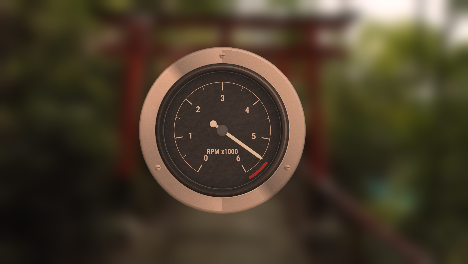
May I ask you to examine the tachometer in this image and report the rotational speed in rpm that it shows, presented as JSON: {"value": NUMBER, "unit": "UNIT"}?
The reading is {"value": 5500, "unit": "rpm"}
